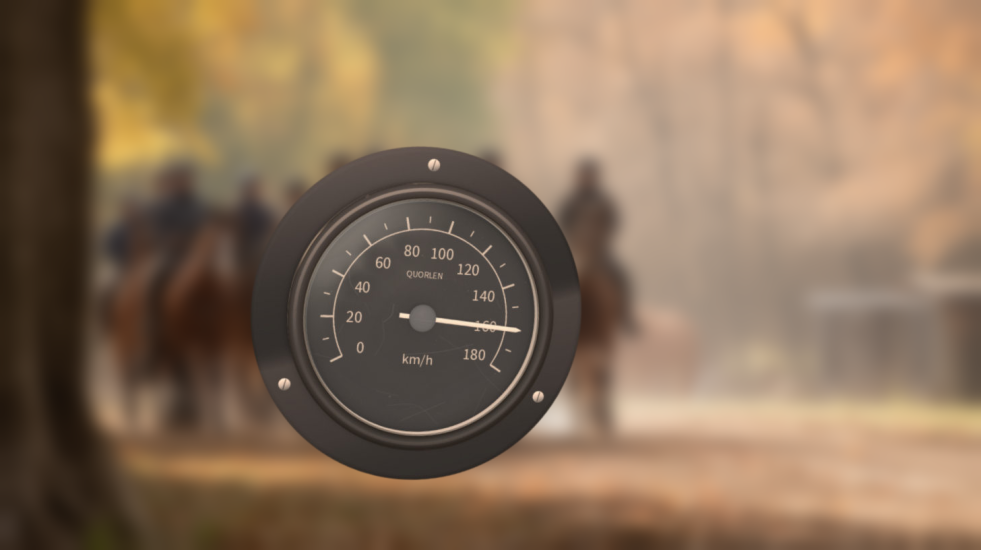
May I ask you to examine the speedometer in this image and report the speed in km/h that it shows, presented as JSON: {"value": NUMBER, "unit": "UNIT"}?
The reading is {"value": 160, "unit": "km/h"}
